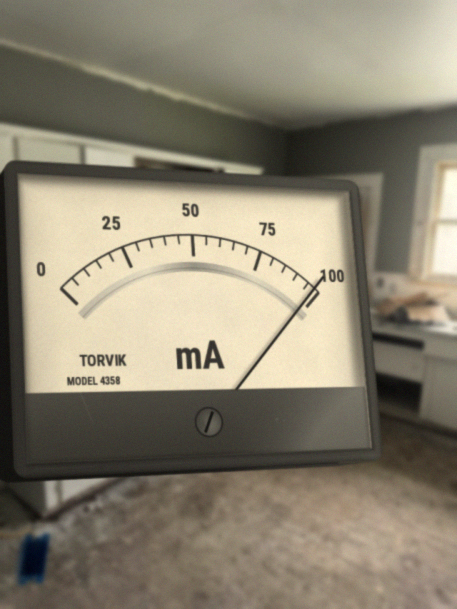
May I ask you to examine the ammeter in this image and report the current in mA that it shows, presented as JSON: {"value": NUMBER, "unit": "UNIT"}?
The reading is {"value": 97.5, "unit": "mA"}
